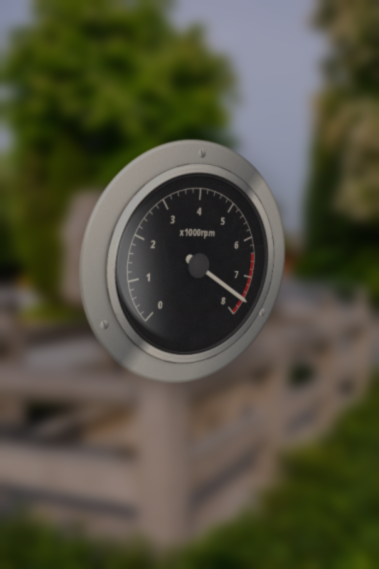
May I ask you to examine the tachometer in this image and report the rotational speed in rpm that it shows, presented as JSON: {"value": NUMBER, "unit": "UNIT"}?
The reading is {"value": 7600, "unit": "rpm"}
